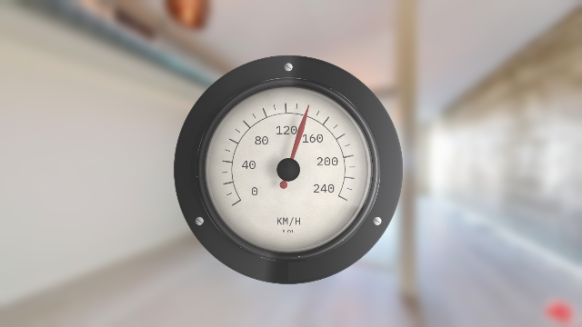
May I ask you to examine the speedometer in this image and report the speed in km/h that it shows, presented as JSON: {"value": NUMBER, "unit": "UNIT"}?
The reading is {"value": 140, "unit": "km/h"}
